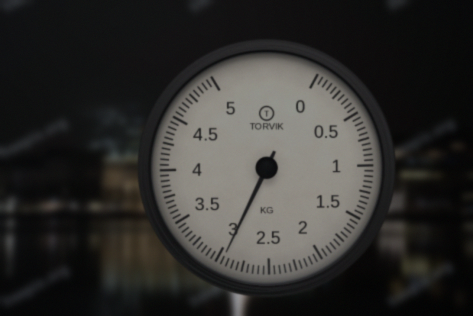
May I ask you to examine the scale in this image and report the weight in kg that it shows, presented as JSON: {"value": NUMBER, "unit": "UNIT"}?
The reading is {"value": 2.95, "unit": "kg"}
